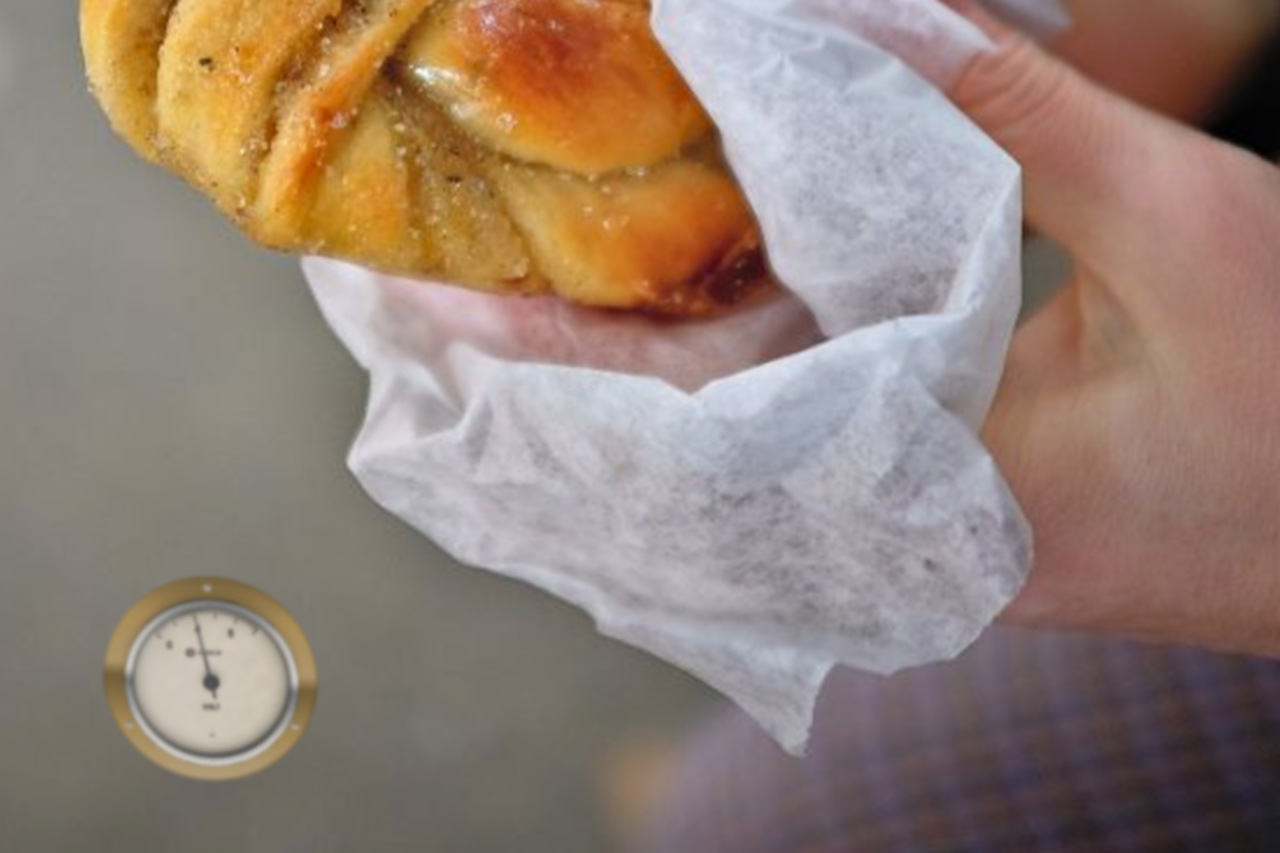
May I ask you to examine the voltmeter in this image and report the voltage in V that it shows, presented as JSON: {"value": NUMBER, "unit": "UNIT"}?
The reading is {"value": 4, "unit": "V"}
